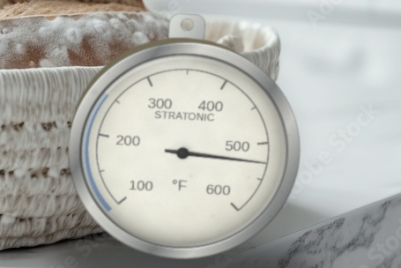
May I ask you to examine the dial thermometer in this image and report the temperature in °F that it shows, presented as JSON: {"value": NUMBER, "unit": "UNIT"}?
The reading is {"value": 525, "unit": "°F"}
